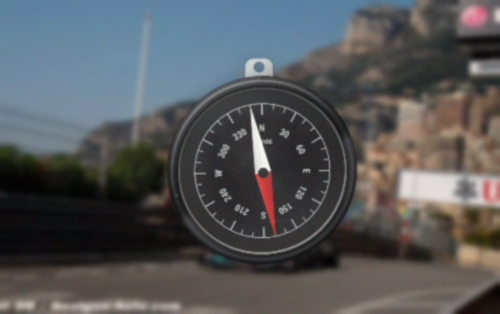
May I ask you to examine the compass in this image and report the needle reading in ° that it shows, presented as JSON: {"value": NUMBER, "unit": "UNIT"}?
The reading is {"value": 170, "unit": "°"}
